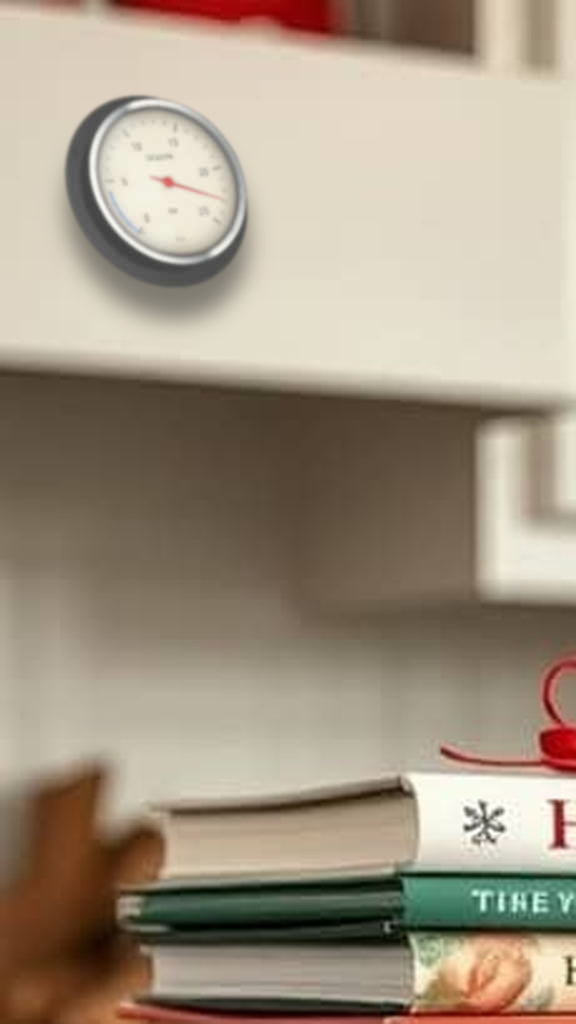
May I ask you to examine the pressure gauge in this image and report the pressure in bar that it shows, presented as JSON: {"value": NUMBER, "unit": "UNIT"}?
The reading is {"value": 23, "unit": "bar"}
